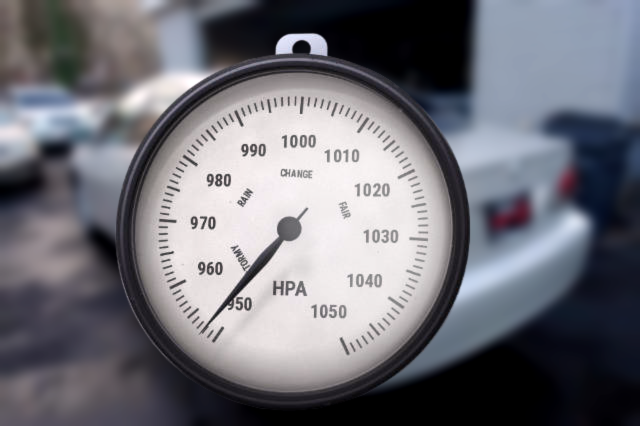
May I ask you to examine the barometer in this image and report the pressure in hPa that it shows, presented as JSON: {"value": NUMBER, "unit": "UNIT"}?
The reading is {"value": 952, "unit": "hPa"}
